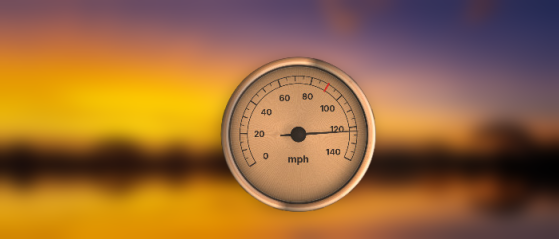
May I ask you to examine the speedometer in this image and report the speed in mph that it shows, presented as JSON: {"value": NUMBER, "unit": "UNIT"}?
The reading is {"value": 122.5, "unit": "mph"}
